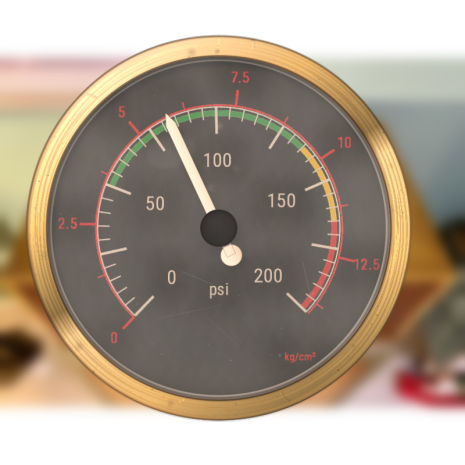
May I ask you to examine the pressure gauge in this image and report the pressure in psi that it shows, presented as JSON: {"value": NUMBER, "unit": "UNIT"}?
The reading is {"value": 82.5, "unit": "psi"}
